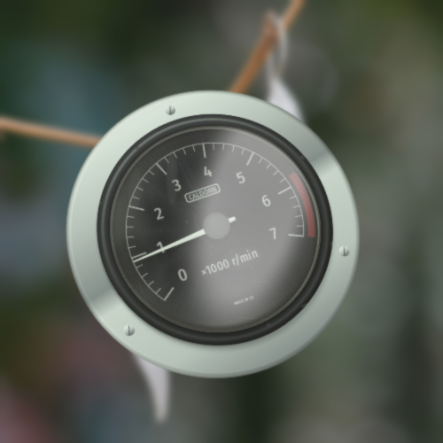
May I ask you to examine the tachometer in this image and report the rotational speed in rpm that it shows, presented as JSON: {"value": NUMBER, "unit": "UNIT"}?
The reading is {"value": 900, "unit": "rpm"}
